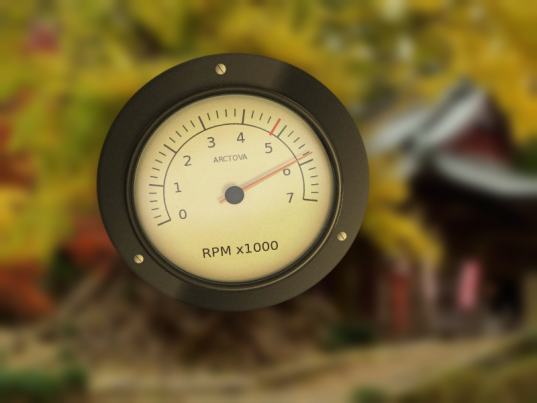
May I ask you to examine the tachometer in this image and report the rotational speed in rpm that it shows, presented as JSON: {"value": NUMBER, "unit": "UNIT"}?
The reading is {"value": 5800, "unit": "rpm"}
